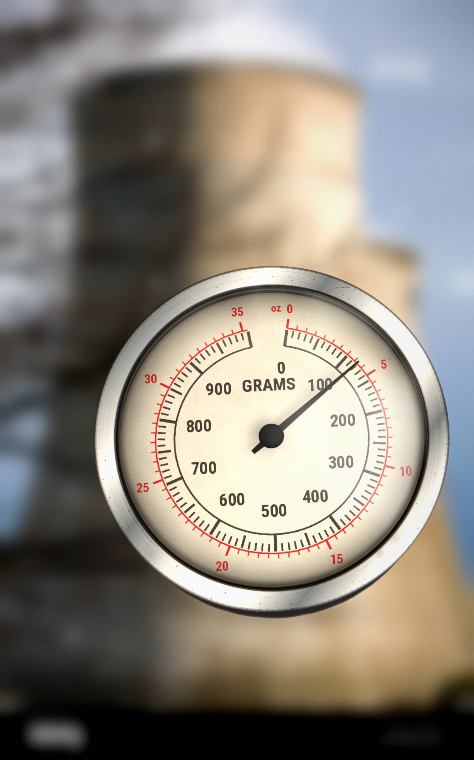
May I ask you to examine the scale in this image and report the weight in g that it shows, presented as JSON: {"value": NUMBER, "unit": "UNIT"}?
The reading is {"value": 120, "unit": "g"}
